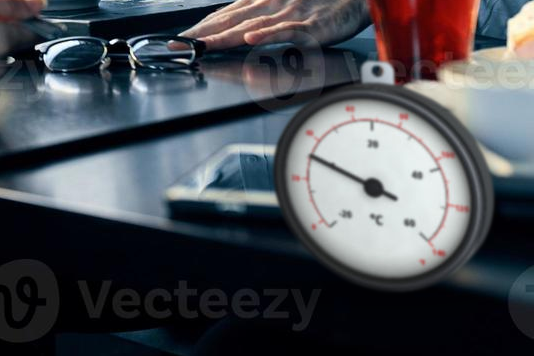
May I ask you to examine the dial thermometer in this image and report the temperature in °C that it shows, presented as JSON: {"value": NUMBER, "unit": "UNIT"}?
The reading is {"value": 0, "unit": "°C"}
